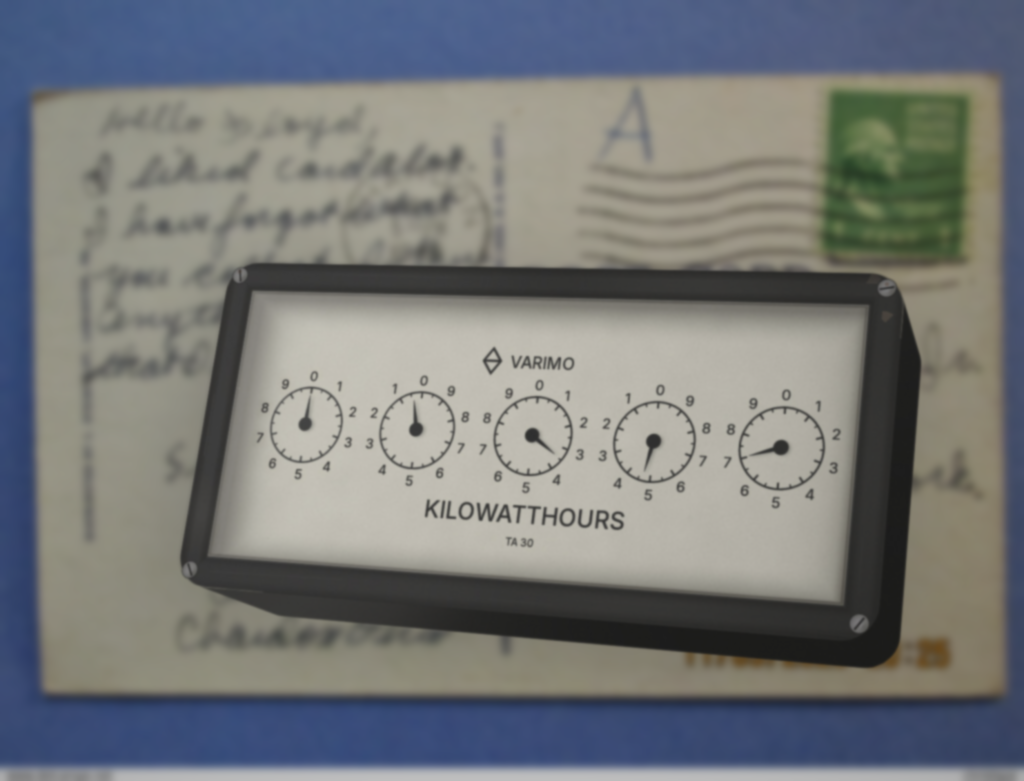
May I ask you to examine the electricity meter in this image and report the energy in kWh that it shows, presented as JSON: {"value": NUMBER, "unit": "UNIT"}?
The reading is {"value": 347, "unit": "kWh"}
